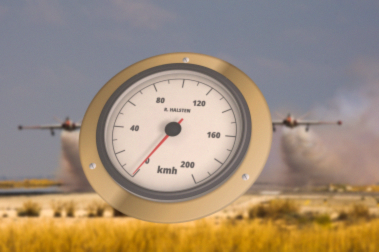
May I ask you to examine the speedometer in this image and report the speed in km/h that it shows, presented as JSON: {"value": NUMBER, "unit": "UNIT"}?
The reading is {"value": 0, "unit": "km/h"}
